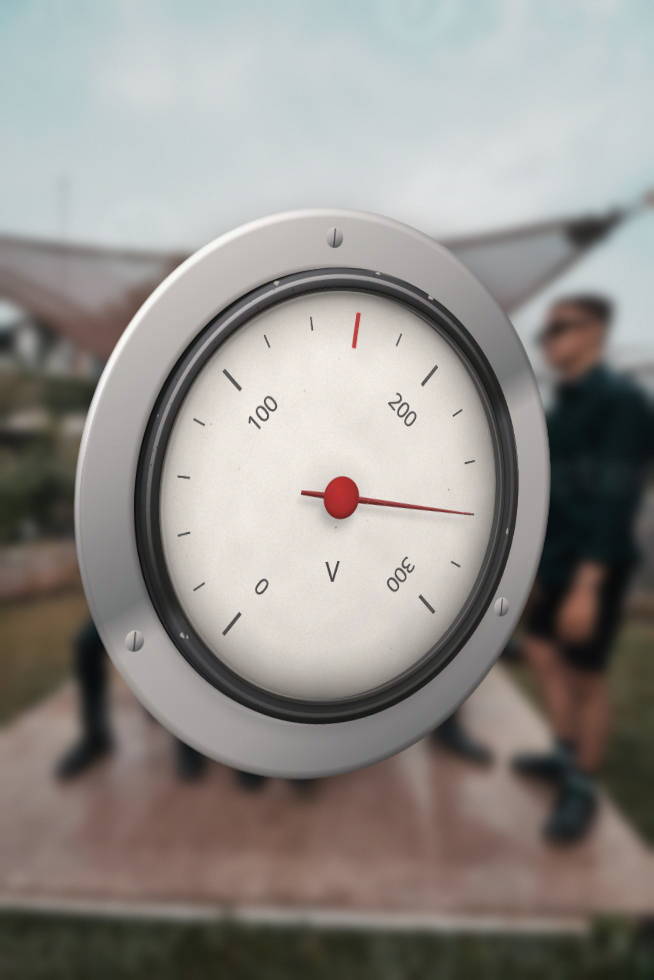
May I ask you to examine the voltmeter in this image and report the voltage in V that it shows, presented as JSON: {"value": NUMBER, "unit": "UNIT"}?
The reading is {"value": 260, "unit": "V"}
